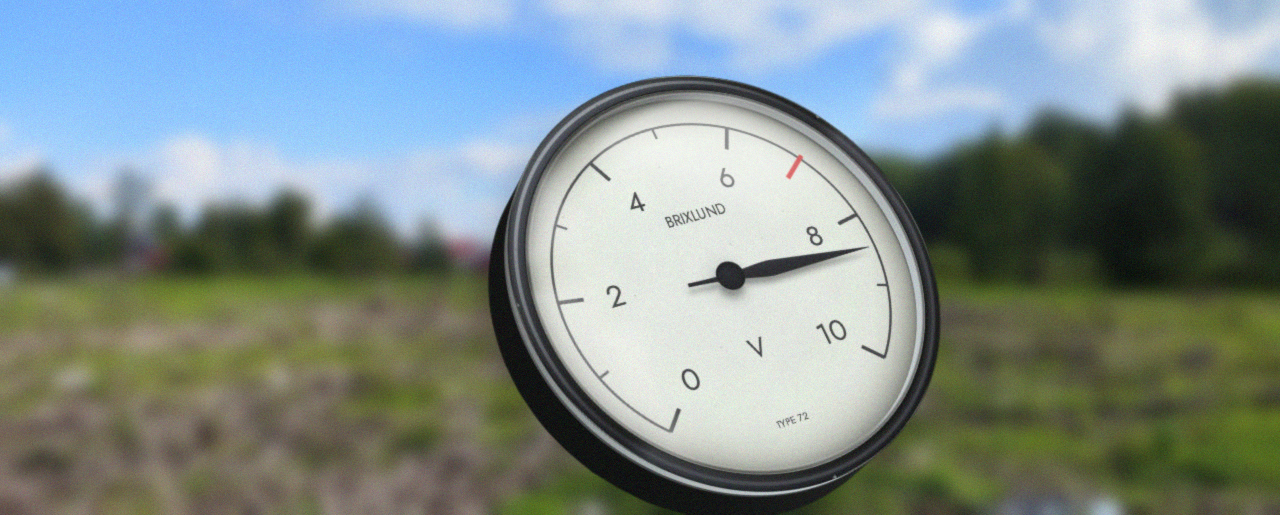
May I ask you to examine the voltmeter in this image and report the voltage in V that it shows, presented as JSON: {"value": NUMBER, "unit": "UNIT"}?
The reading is {"value": 8.5, "unit": "V"}
